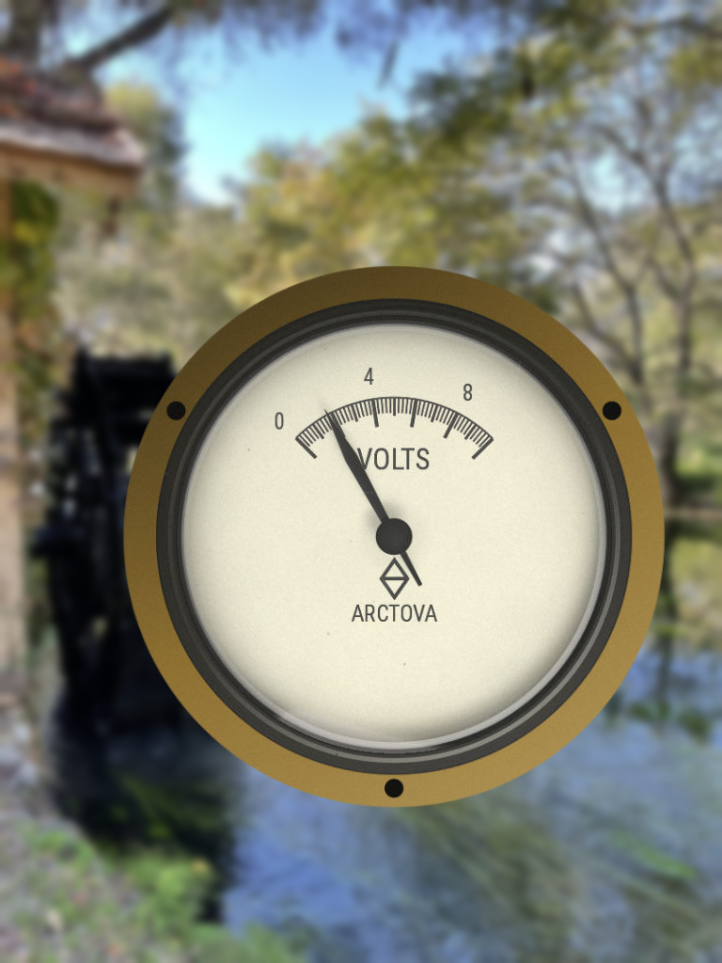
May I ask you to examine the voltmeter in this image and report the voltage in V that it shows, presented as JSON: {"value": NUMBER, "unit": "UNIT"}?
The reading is {"value": 1.8, "unit": "V"}
